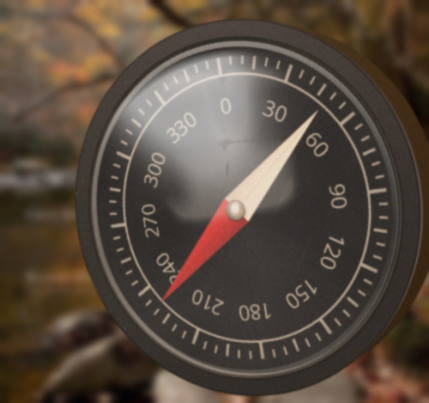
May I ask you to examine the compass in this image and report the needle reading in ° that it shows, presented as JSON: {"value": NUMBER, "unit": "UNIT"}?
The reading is {"value": 230, "unit": "°"}
